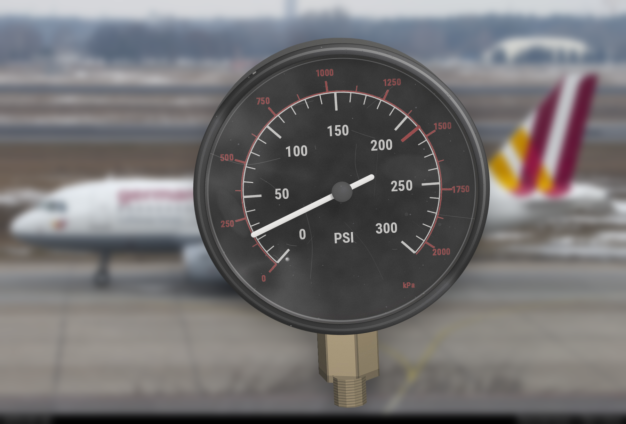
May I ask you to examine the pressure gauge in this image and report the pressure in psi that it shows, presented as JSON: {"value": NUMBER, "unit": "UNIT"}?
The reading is {"value": 25, "unit": "psi"}
